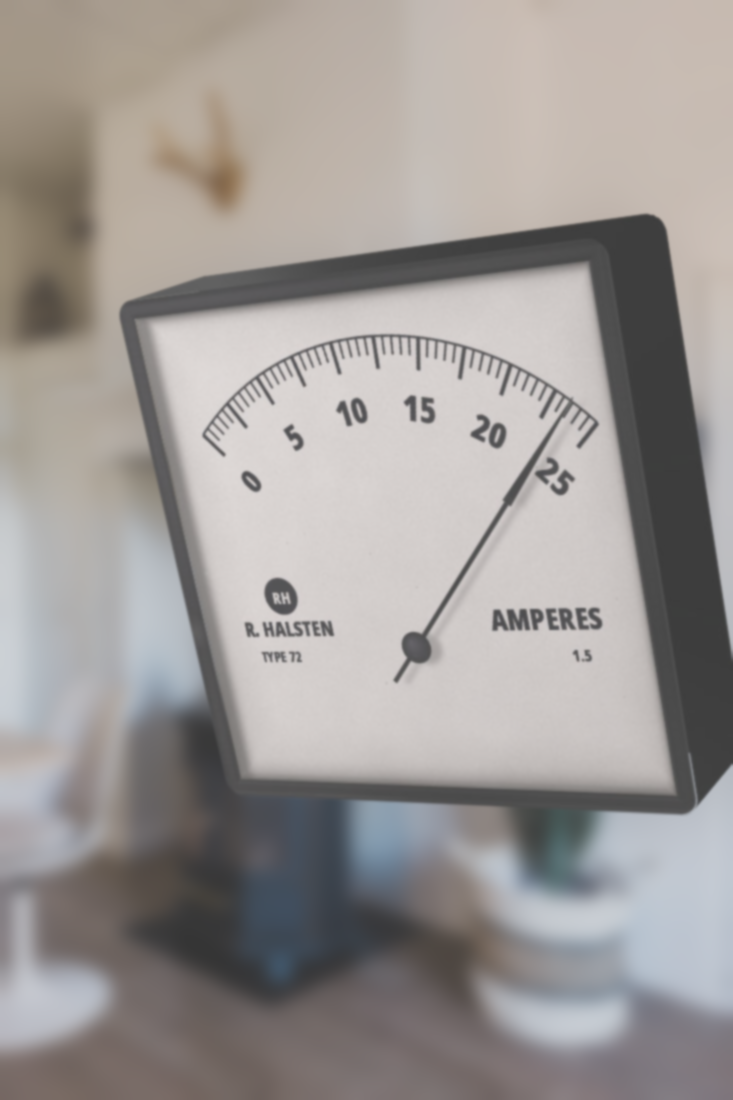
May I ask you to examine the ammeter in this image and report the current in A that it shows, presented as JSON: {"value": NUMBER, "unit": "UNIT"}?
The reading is {"value": 23.5, "unit": "A"}
